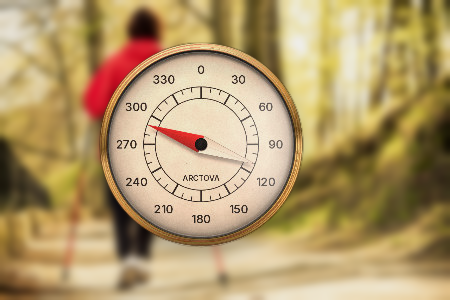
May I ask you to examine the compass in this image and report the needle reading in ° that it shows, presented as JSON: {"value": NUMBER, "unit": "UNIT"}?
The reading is {"value": 290, "unit": "°"}
